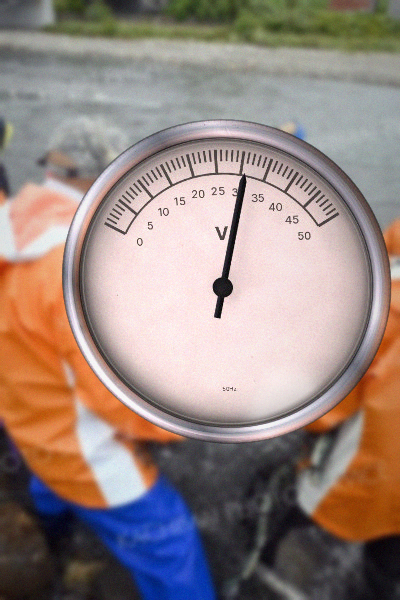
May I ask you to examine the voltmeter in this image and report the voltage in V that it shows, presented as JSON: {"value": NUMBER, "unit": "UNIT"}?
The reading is {"value": 31, "unit": "V"}
